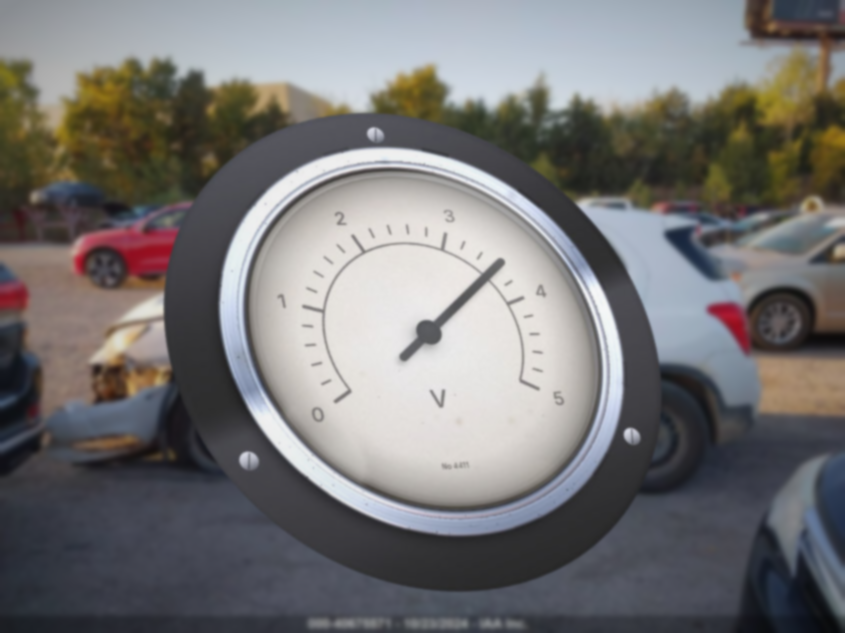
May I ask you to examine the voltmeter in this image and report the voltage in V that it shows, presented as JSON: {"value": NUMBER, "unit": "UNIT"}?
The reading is {"value": 3.6, "unit": "V"}
